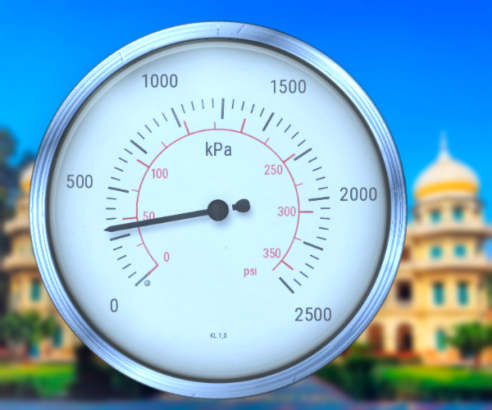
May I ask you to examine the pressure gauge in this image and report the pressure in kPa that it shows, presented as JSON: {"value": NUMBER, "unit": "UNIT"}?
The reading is {"value": 300, "unit": "kPa"}
